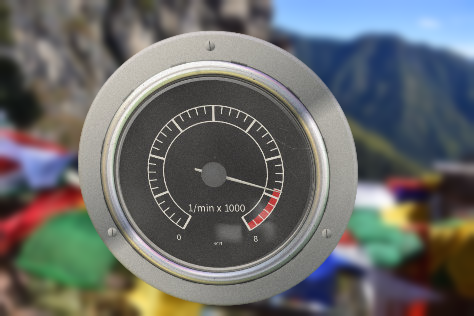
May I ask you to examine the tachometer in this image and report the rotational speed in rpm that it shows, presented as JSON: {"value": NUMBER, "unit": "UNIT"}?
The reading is {"value": 6800, "unit": "rpm"}
